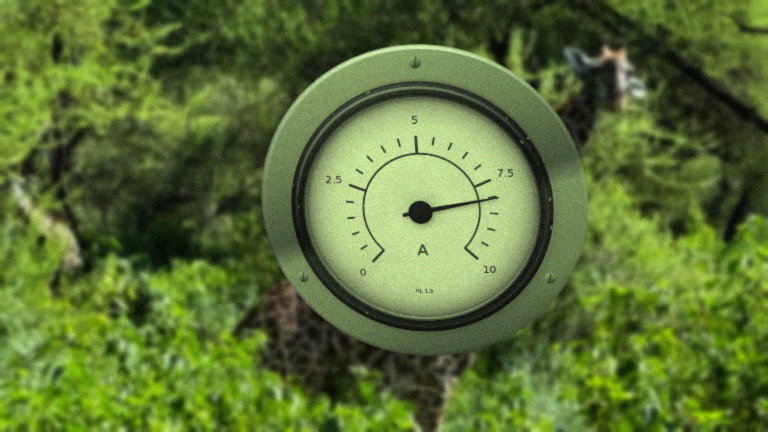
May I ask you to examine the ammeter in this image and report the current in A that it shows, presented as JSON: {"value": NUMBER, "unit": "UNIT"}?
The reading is {"value": 8, "unit": "A"}
